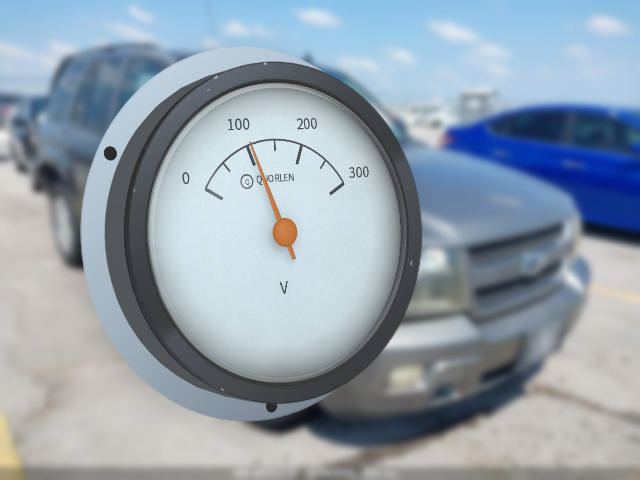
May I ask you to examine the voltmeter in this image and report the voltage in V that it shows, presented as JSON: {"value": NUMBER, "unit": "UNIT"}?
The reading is {"value": 100, "unit": "V"}
